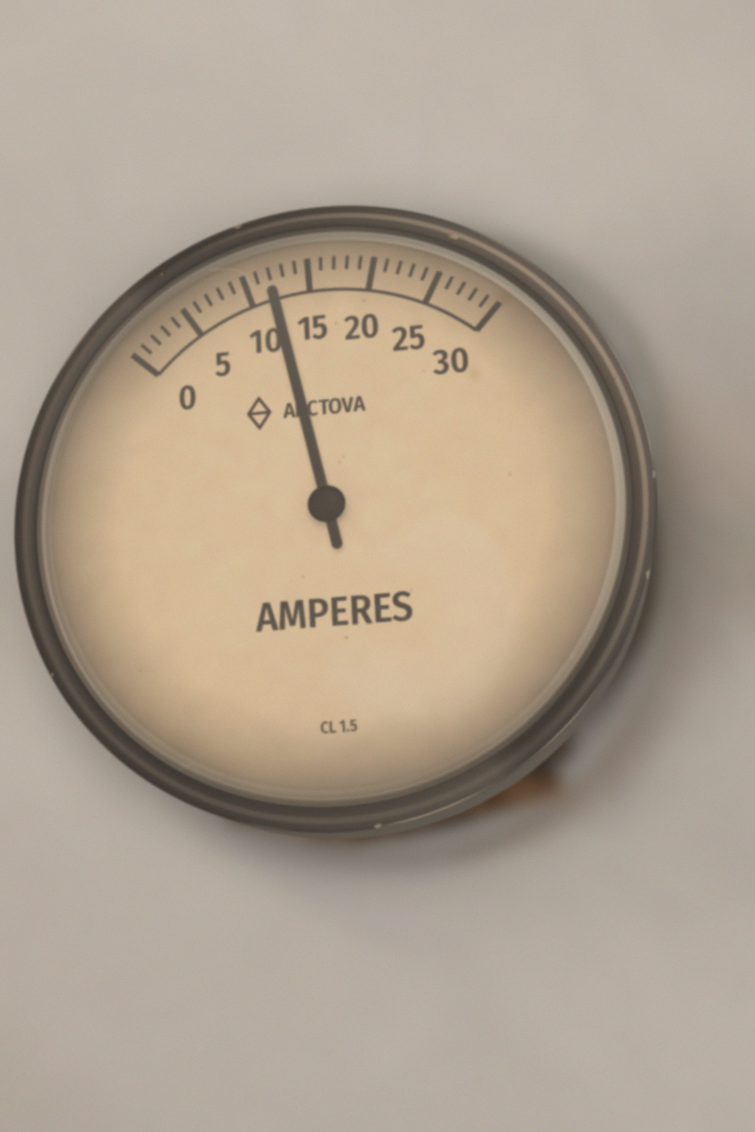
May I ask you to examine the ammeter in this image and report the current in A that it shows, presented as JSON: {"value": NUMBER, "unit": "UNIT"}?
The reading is {"value": 12, "unit": "A"}
